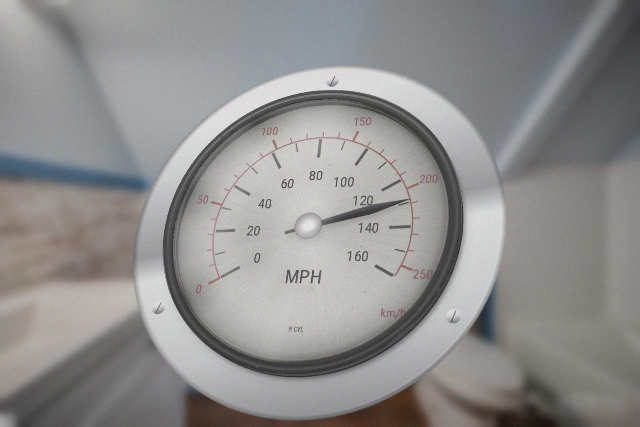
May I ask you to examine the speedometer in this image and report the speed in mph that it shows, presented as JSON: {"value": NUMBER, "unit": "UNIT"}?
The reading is {"value": 130, "unit": "mph"}
